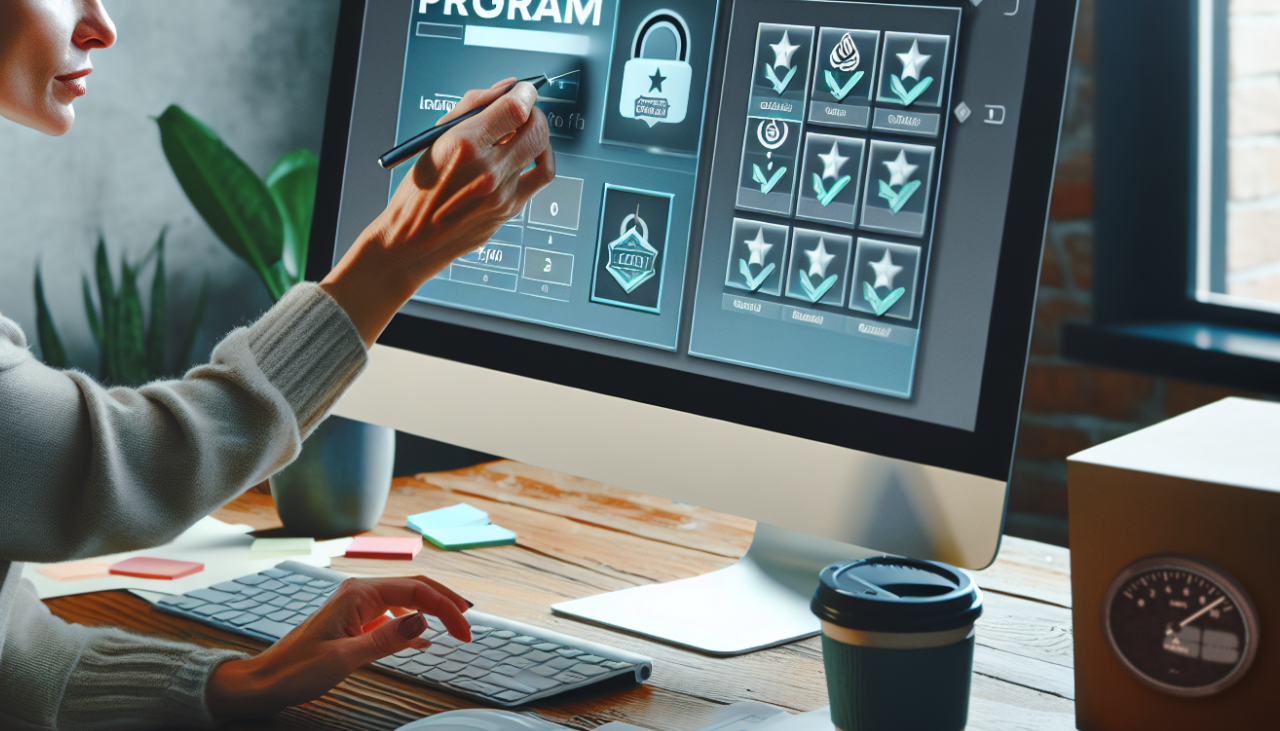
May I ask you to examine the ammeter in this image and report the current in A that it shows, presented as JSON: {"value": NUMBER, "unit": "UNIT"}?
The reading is {"value": 9, "unit": "A"}
